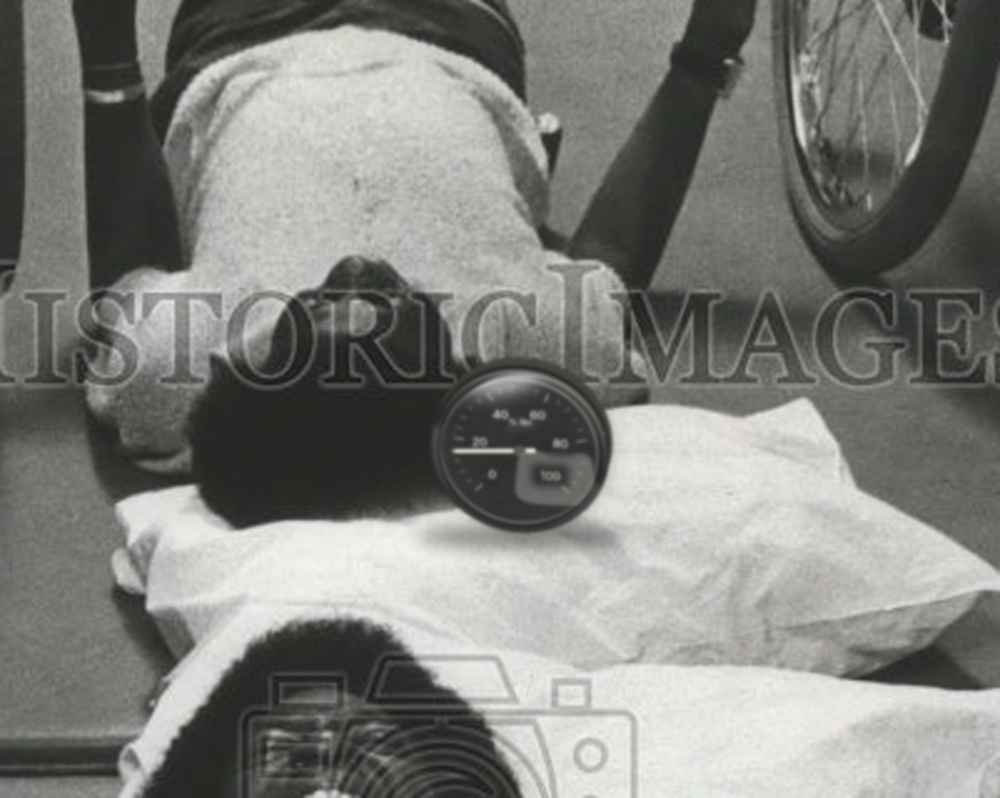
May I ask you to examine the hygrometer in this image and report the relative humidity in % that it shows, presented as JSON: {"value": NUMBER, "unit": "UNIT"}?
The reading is {"value": 16, "unit": "%"}
